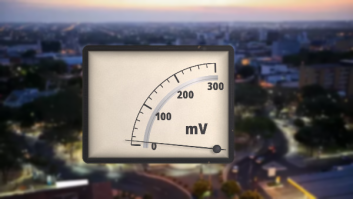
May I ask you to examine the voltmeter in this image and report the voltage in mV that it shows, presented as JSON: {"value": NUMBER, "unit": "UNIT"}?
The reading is {"value": 10, "unit": "mV"}
